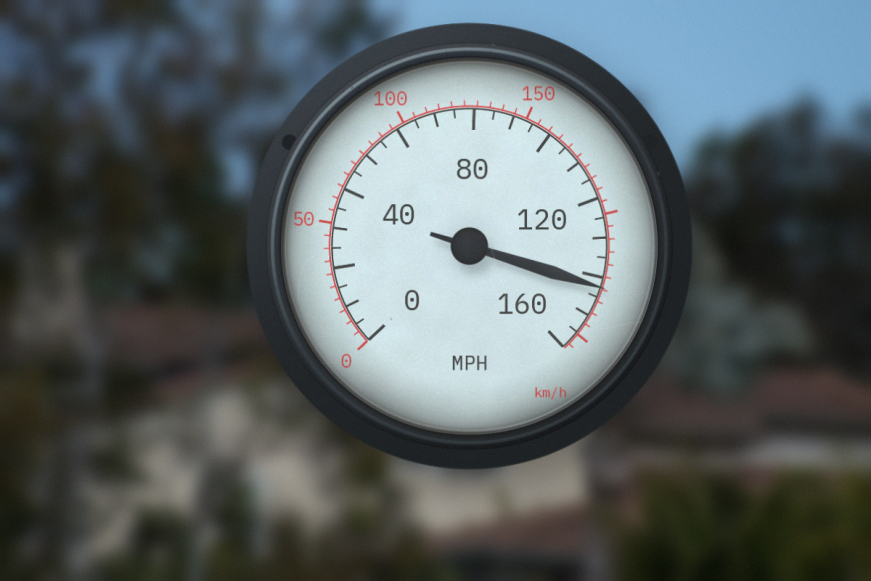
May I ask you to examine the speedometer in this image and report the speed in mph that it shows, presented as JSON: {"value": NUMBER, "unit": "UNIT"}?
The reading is {"value": 142.5, "unit": "mph"}
